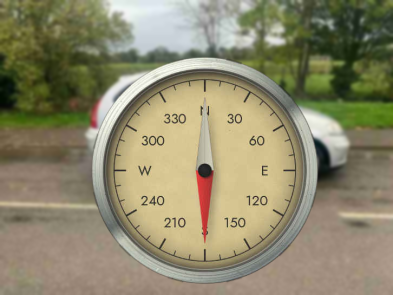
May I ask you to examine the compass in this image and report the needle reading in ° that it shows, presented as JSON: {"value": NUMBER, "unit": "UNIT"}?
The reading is {"value": 180, "unit": "°"}
